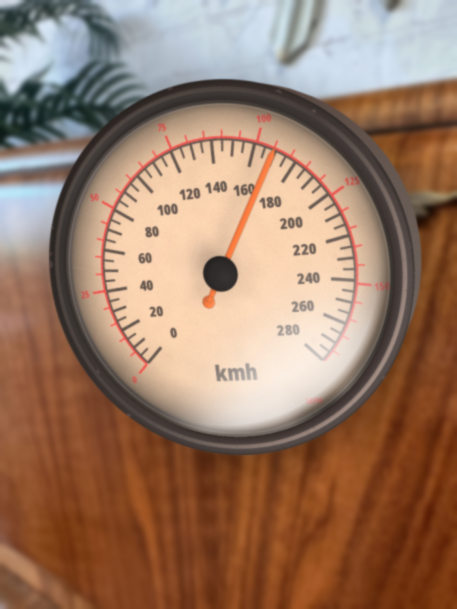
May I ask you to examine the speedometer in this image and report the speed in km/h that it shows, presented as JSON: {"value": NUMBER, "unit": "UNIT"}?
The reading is {"value": 170, "unit": "km/h"}
